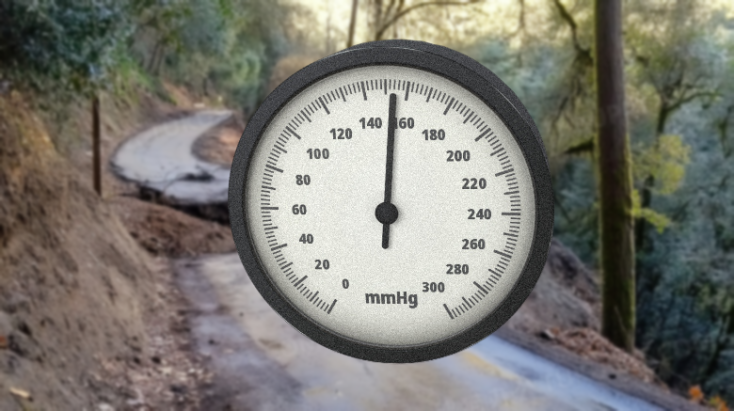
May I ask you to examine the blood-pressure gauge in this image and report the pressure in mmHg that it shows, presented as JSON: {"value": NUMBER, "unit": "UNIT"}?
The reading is {"value": 154, "unit": "mmHg"}
